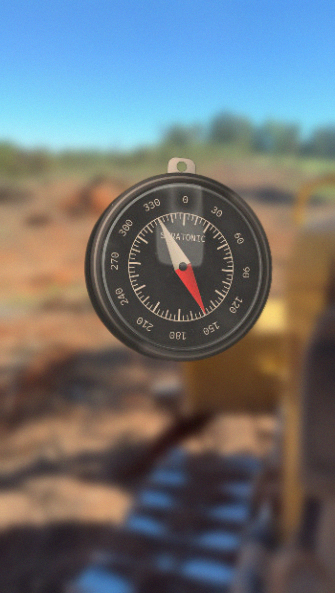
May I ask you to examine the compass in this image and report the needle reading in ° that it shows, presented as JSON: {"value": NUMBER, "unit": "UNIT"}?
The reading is {"value": 150, "unit": "°"}
